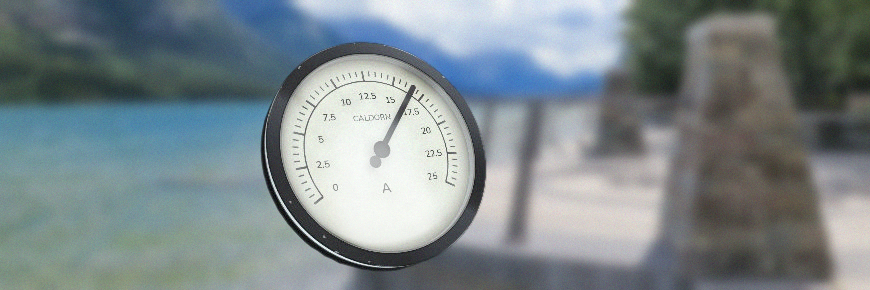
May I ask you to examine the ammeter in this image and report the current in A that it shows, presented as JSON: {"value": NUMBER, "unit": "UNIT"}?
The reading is {"value": 16.5, "unit": "A"}
